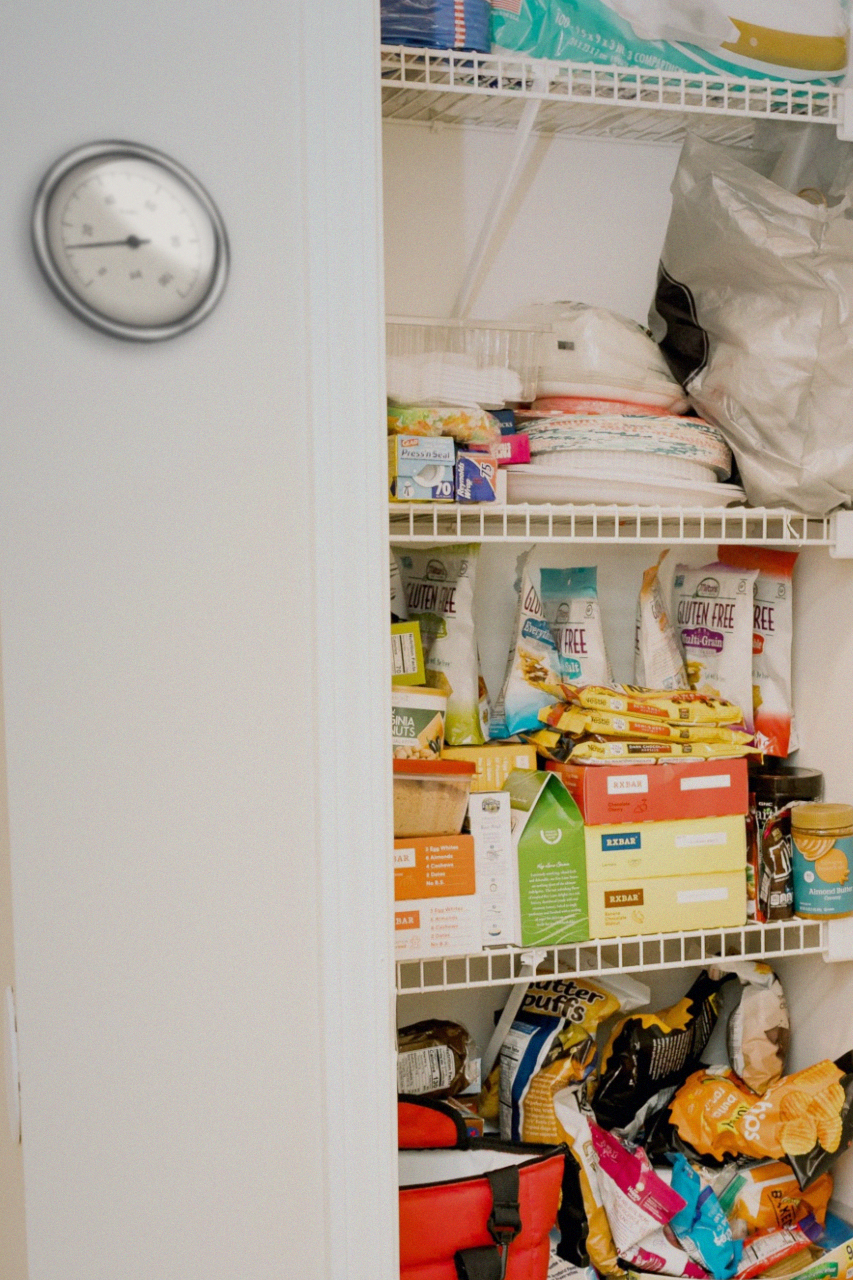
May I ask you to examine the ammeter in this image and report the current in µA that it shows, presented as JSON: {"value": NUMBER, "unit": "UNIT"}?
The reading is {"value": 12.5, "unit": "µA"}
